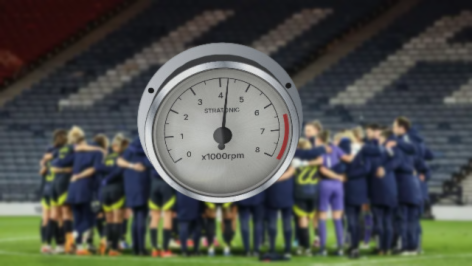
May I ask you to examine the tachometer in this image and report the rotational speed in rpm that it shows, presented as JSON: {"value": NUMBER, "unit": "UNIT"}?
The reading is {"value": 4250, "unit": "rpm"}
